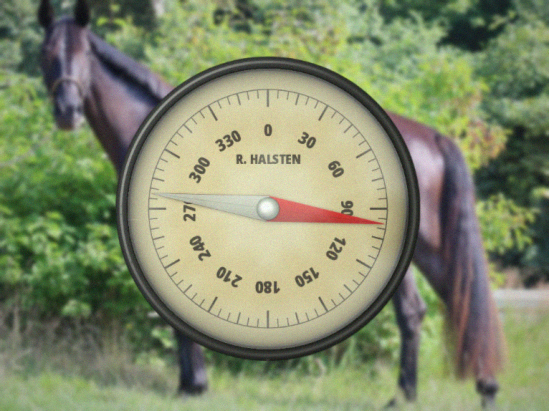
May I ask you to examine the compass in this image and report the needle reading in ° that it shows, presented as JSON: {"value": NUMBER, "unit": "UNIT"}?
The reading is {"value": 97.5, "unit": "°"}
